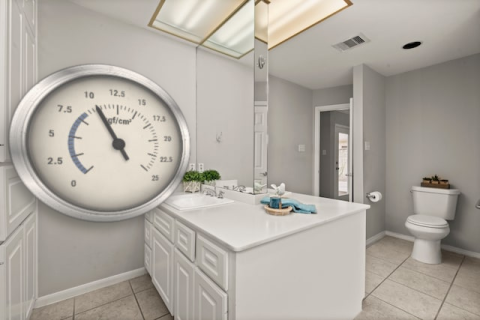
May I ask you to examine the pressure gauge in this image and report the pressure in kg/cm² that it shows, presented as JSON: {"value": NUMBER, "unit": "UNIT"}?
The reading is {"value": 10, "unit": "kg/cm²"}
